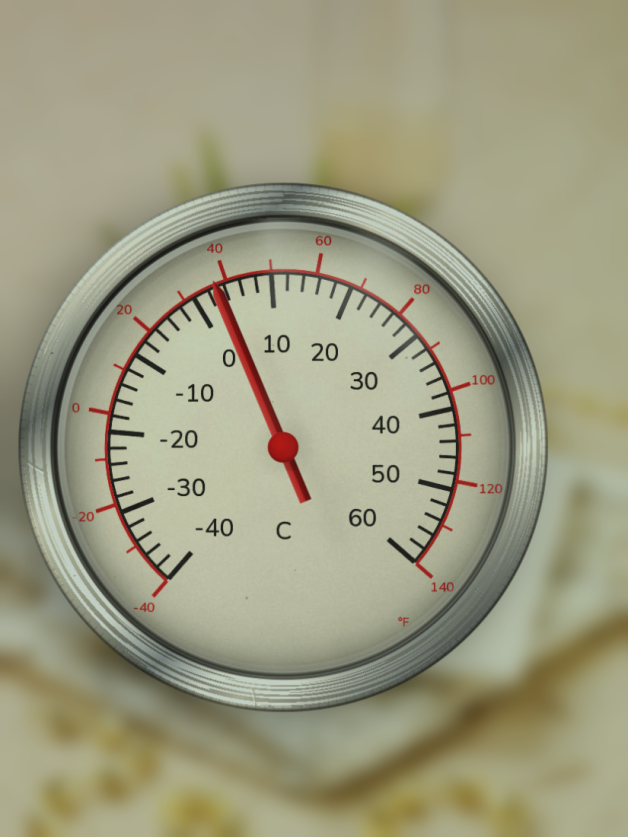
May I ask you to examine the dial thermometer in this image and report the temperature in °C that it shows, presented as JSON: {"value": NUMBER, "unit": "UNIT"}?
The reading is {"value": 3, "unit": "°C"}
